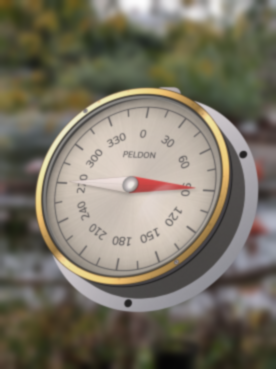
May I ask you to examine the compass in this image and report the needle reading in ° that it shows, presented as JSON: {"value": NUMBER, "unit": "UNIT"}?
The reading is {"value": 90, "unit": "°"}
